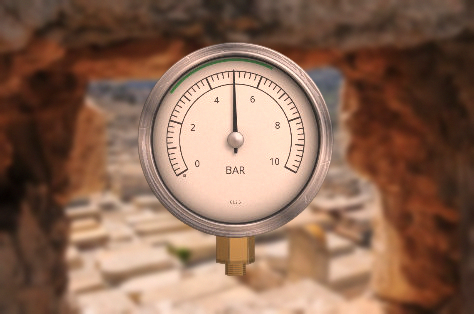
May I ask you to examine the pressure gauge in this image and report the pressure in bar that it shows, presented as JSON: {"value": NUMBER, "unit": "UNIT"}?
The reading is {"value": 5, "unit": "bar"}
